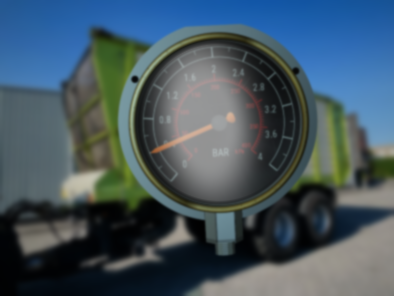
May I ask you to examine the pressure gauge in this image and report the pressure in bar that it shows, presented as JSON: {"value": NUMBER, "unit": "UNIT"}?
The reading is {"value": 0.4, "unit": "bar"}
